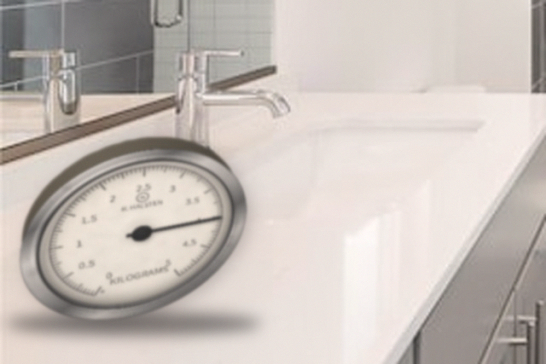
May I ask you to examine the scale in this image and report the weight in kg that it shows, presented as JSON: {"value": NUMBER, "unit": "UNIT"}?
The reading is {"value": 4, "unit": "kg"}
